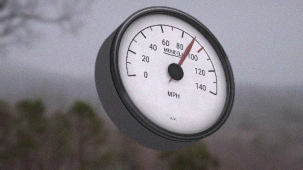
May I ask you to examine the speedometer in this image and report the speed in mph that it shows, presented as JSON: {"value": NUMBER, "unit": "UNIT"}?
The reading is {"value": 90, "unit": "mph"}
